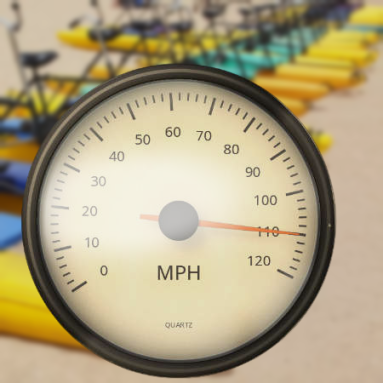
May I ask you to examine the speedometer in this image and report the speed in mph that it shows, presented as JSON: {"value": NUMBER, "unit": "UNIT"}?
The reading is {"value": 110, "unit": "mph"}
